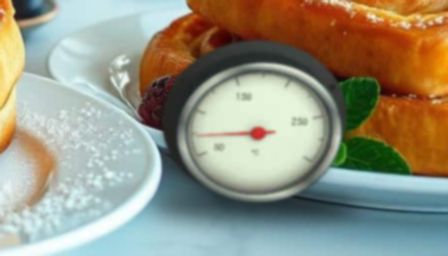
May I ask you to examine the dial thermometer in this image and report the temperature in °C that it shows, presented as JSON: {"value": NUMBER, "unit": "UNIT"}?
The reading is {"value": 75, "unit": "°C"}
